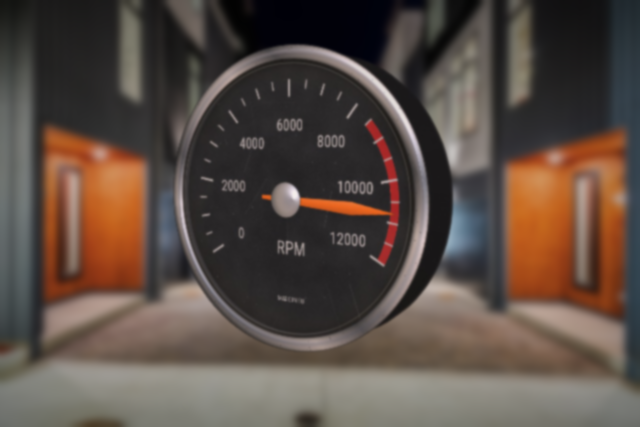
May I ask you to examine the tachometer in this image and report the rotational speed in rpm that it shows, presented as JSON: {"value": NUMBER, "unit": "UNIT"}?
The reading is {"value": 10750, "unit": "rpm"}
